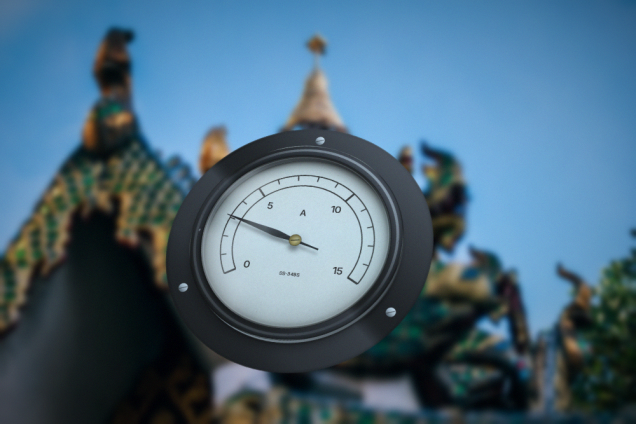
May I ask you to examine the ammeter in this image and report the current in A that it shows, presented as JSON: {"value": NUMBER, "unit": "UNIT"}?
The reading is {"value": 3, "unit": "A"}
